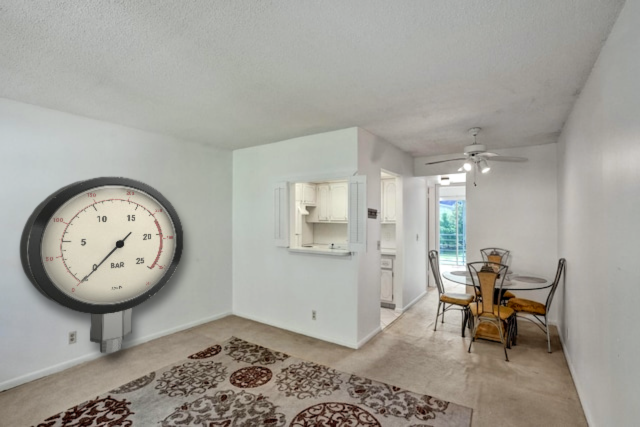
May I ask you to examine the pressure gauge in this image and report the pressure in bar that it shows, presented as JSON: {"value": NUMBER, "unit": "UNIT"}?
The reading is {"value": 0, "unit": "bar"}
